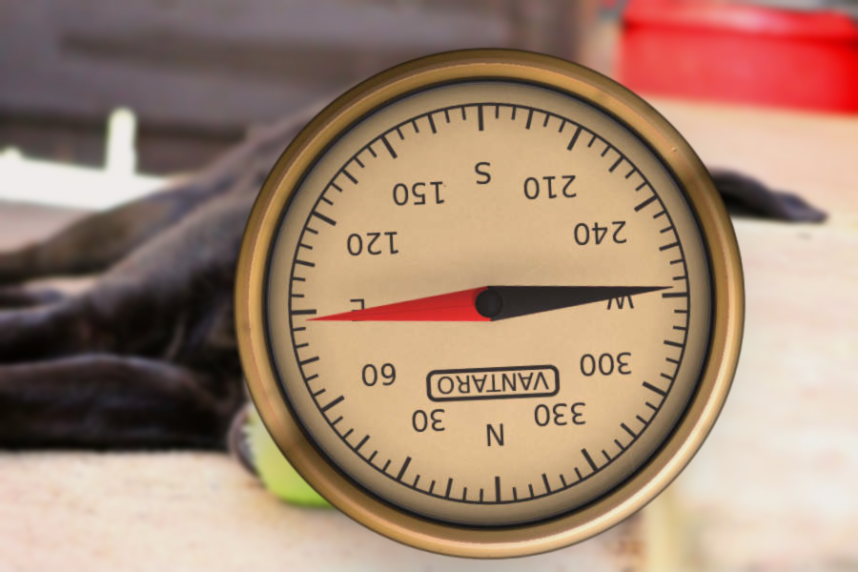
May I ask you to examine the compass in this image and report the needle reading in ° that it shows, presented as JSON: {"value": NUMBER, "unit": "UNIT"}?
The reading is {"value": 87.5, "unit": "°"}
